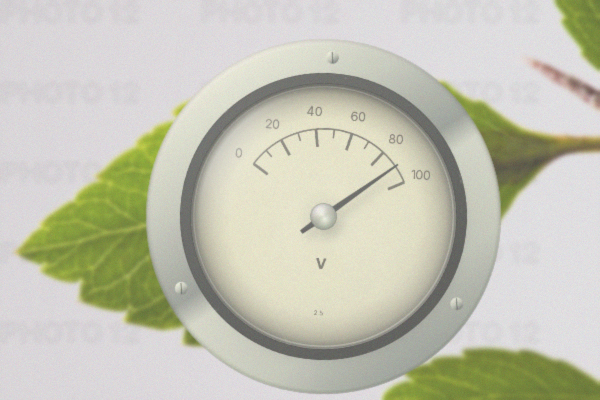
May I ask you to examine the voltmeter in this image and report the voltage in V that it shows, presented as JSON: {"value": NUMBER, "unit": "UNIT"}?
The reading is {"value": 90, "unit": "V"}
